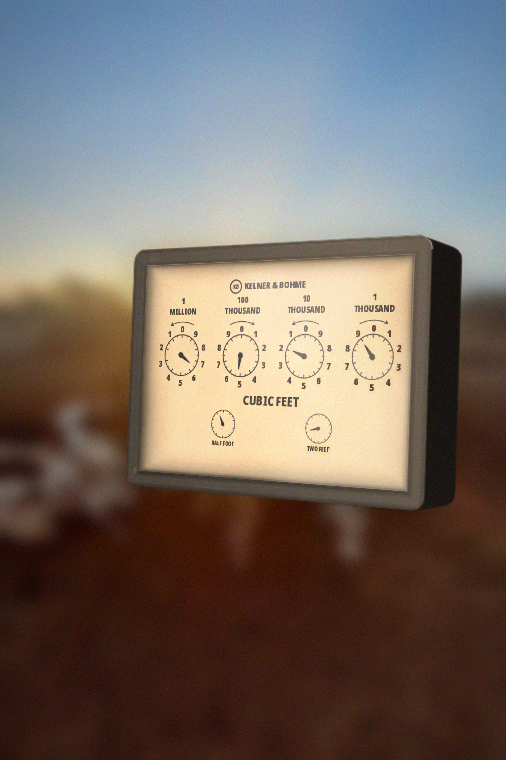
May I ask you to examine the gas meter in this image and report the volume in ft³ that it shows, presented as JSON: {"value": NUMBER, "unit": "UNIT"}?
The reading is {"value": 651900, "unit": "ft³"}
